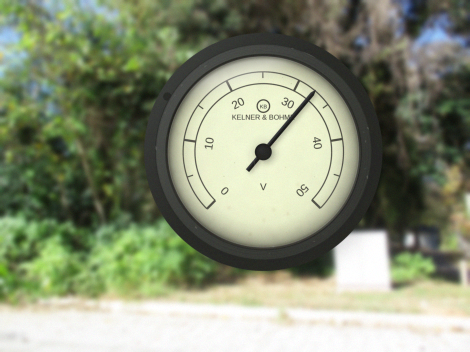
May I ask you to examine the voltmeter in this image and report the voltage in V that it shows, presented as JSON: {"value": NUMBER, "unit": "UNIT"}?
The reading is {"value": 32.5, "unit": "V"}
